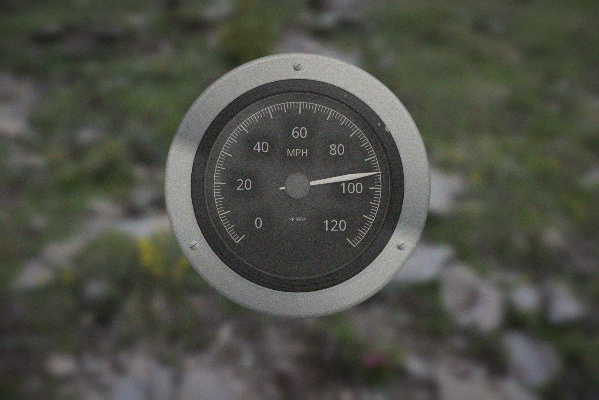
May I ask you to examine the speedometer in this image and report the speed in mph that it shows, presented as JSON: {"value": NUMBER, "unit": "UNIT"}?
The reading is {"value": 95, "unit": "mph"}
